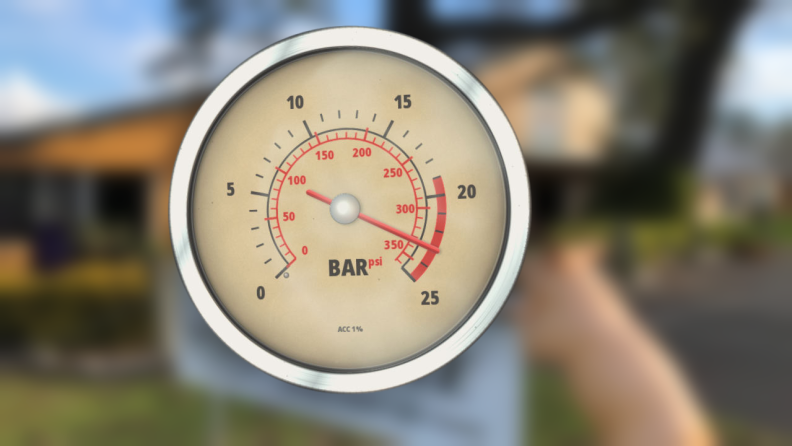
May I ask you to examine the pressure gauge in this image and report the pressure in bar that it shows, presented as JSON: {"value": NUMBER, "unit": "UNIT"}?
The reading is {"value": 23, "unit": "bar"}
